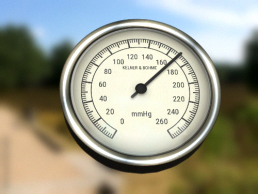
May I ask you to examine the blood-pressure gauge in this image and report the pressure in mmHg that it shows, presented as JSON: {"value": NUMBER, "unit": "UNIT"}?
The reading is {"value": 170, "unit": "mmHg"}
